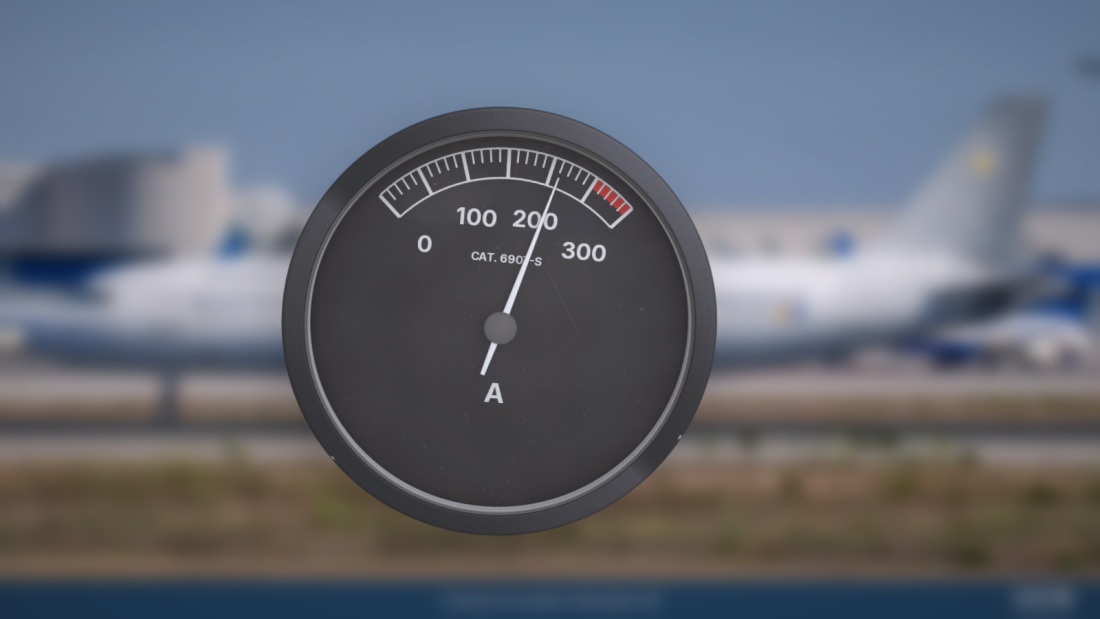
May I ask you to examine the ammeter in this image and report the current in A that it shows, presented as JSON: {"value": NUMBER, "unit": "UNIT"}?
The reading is {"value": 210, "unit": "A"}
